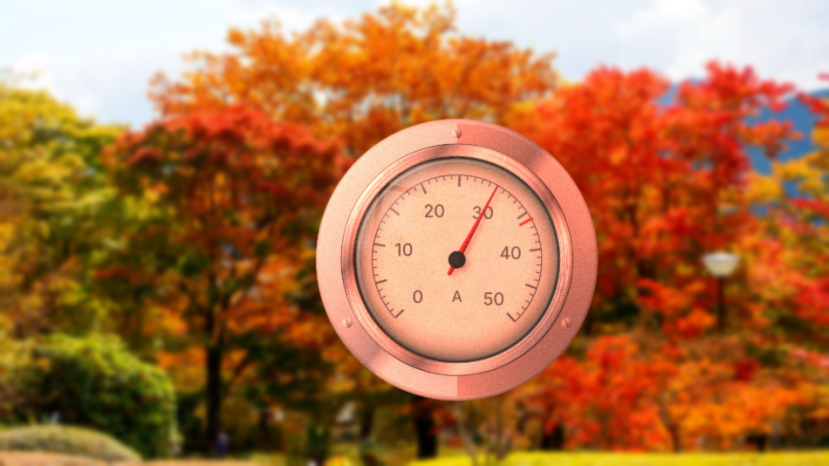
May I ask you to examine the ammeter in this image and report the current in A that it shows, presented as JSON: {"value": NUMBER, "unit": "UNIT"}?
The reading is {"value": 30, "unit": "A"}
